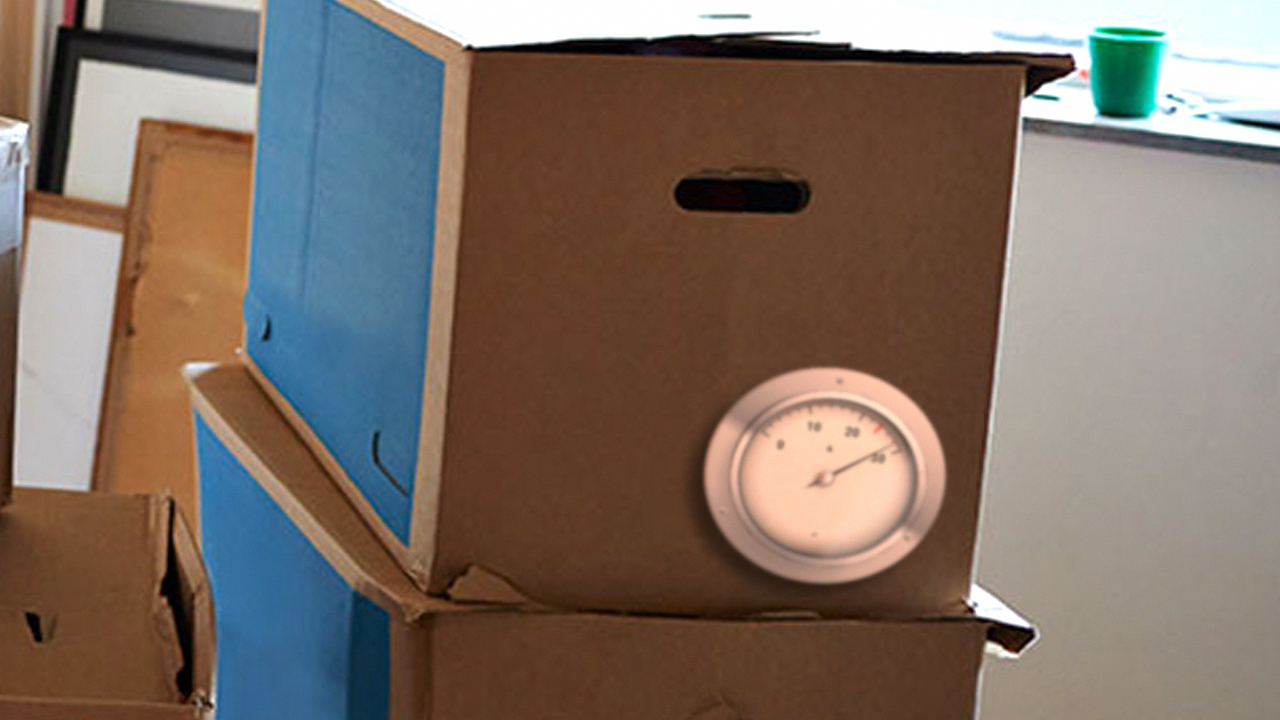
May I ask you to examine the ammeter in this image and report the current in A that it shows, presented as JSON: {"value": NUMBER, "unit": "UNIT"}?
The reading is {"value": 28, "unit": "A"}
